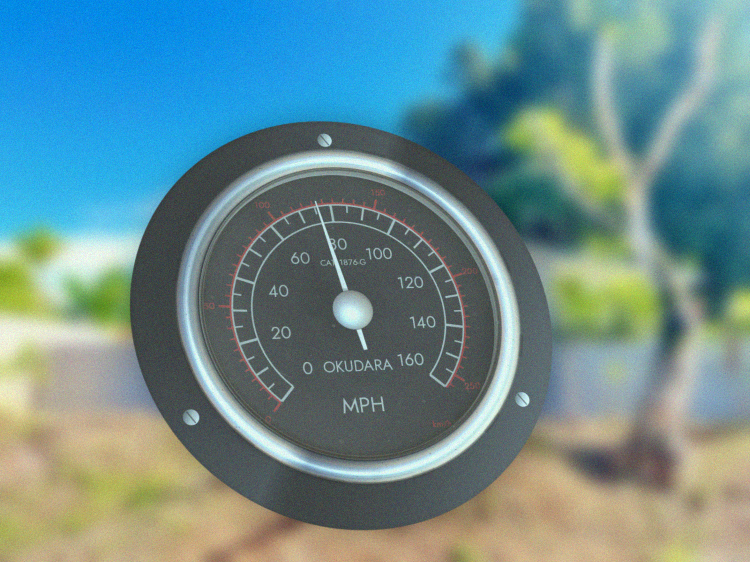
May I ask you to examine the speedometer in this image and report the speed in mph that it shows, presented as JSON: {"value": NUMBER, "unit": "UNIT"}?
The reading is {"value": 75, "unit": "mph"}
